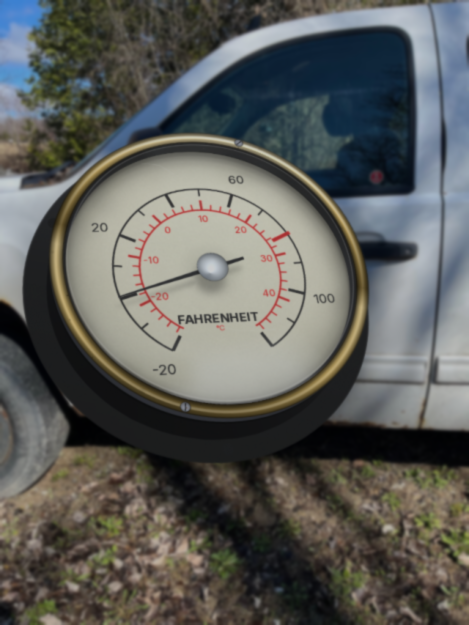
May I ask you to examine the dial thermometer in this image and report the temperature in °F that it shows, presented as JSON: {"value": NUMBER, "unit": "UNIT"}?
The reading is {"value": 0, "unit": "°F"}
